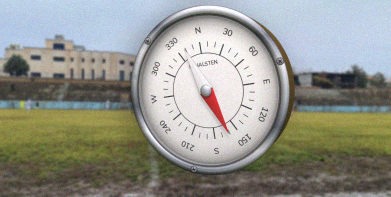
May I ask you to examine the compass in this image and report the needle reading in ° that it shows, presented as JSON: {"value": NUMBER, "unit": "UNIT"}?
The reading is {"value": 160, "unit": "°"}
